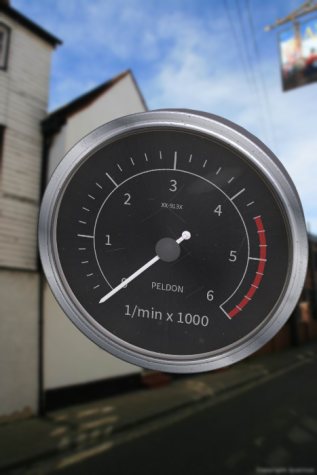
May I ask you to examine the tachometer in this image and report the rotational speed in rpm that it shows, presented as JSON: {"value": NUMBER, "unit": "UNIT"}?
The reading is {"value": 0, "unit": "rpm"}
